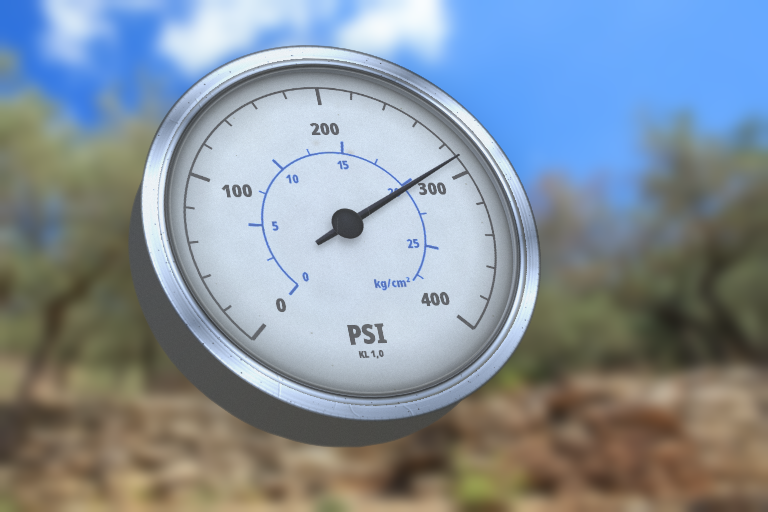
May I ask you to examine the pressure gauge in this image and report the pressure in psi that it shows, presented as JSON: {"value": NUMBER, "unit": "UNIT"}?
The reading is {"value": 290, "unit": "psi"}
